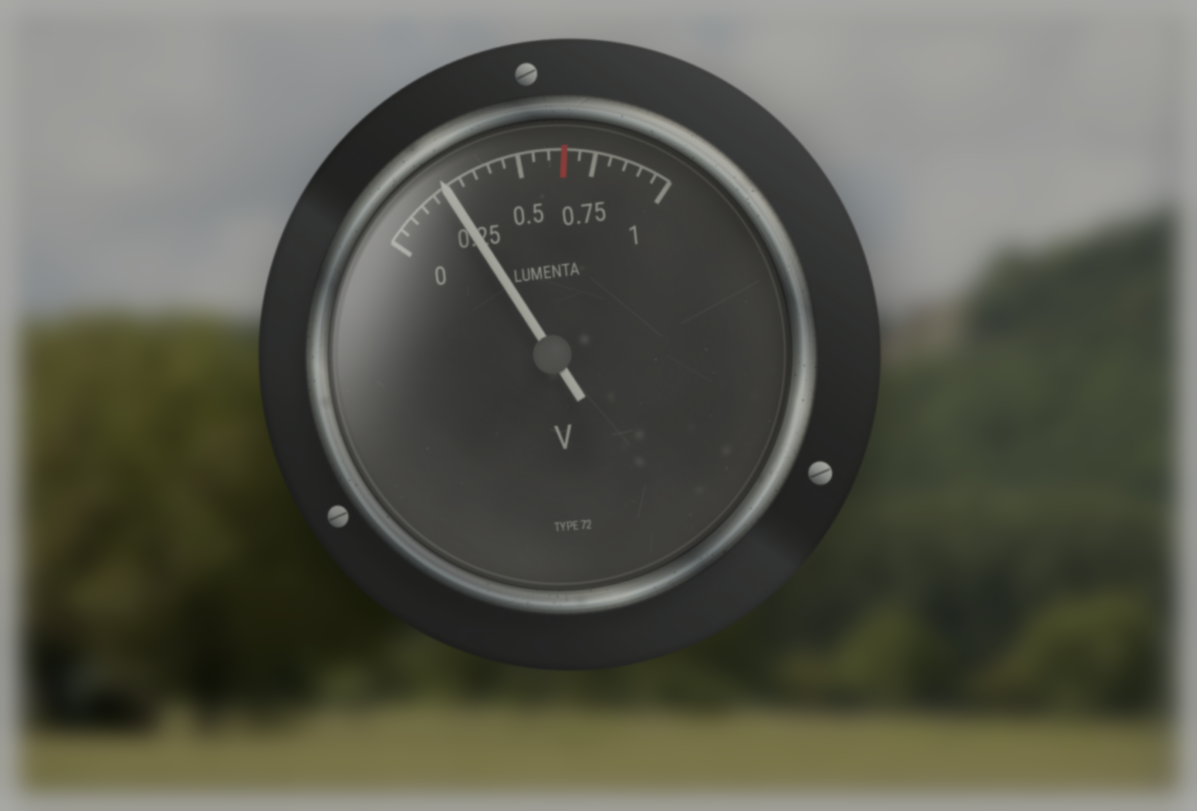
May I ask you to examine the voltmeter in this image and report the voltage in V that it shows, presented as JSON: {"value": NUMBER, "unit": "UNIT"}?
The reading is {"value": 0.25, "unit": "V"}
